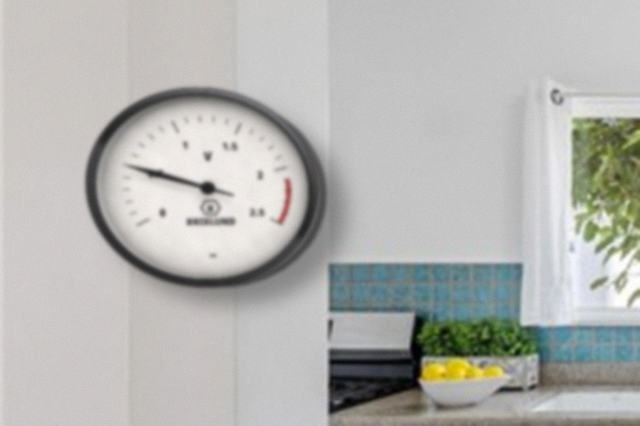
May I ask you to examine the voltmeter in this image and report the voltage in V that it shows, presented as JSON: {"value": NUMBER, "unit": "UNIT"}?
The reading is {"value": 0.5, "unit": "V"}
